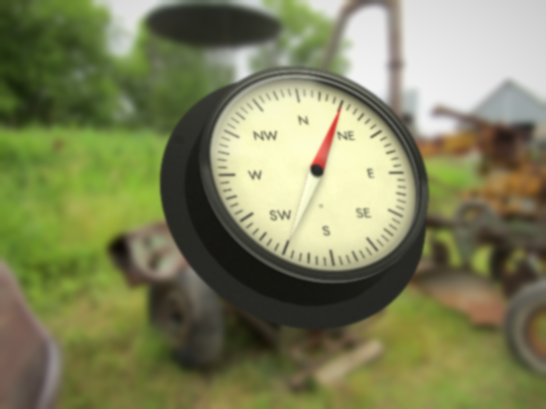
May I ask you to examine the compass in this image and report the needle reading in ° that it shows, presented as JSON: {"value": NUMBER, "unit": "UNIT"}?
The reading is {"value": 30, "unit": "°"}
